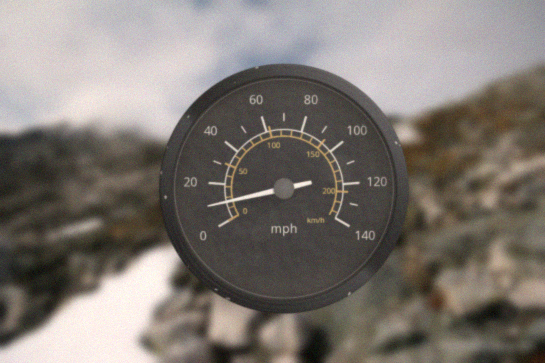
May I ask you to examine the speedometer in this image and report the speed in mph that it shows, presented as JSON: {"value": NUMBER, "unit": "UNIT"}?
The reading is {"value": 10, "unit": "mph"}
